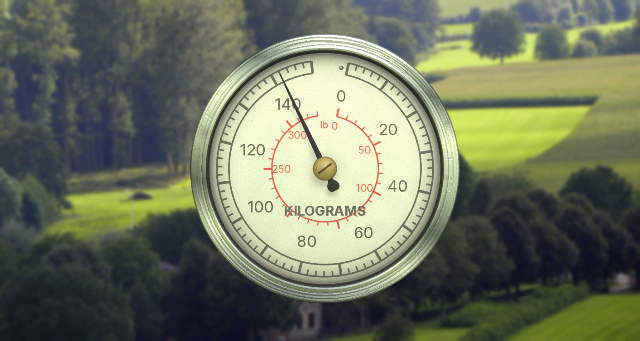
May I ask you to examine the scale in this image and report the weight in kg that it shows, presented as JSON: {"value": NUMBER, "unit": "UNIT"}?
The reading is {"value": 142, "unit": "kg"}
